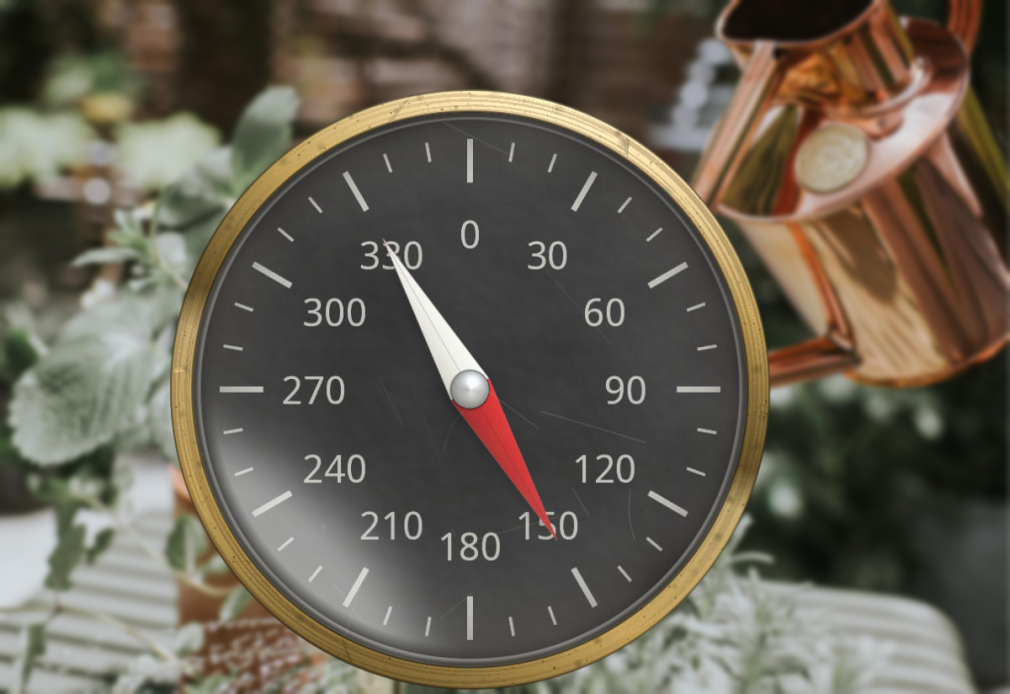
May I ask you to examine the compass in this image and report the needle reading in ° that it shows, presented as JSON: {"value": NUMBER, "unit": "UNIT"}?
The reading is {"value": 150, "unit": "°"}
